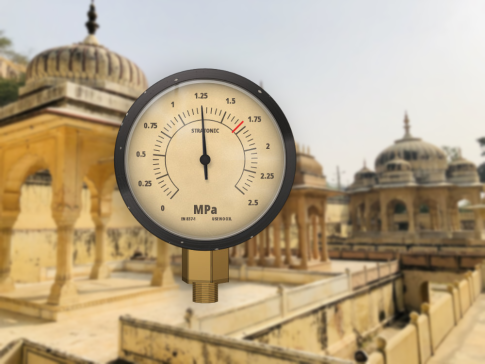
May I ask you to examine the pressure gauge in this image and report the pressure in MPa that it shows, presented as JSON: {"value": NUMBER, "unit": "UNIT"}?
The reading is {"value": 1.25, "unit": "MPa"}
